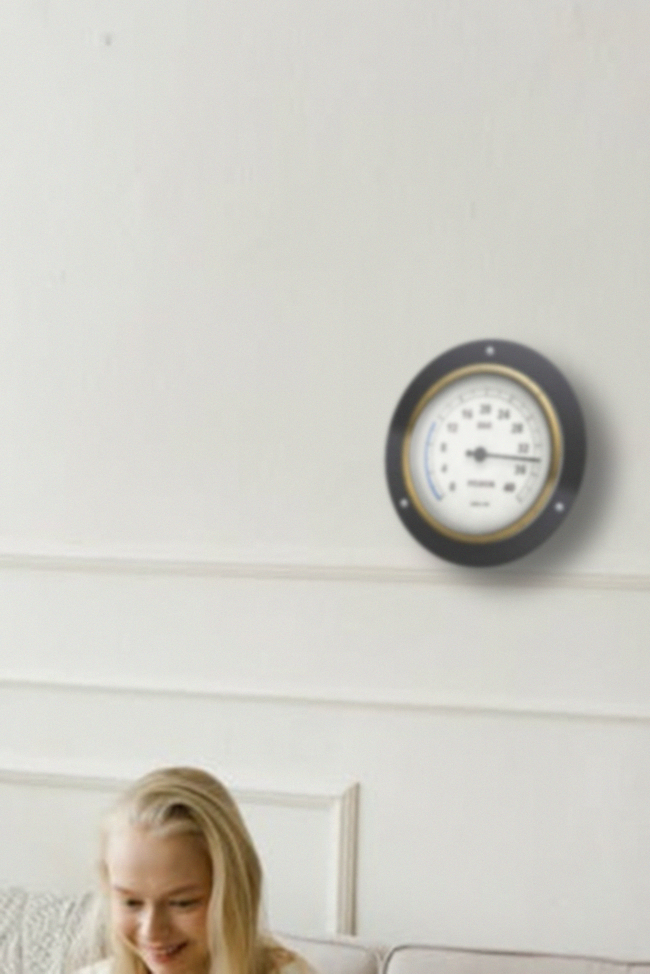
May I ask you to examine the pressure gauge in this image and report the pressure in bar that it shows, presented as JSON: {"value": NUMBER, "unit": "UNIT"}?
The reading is {"value": 34, "unit": "bar"}
